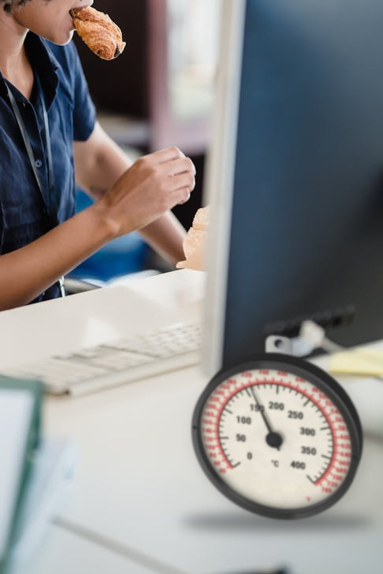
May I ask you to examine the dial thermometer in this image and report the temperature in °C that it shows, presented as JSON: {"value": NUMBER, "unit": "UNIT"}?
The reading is {"value": 160, "unit": "°C"}
